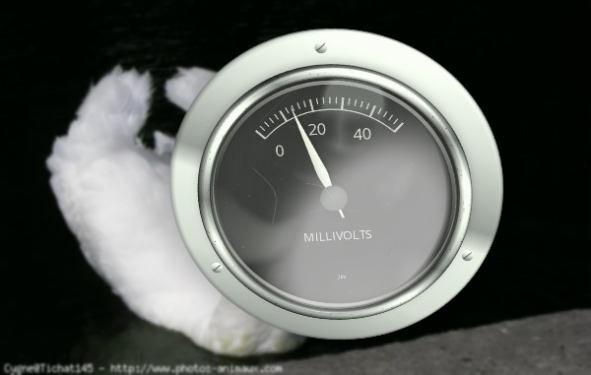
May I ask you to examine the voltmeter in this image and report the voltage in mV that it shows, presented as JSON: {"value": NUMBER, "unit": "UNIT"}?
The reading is {"value": 14, "unit": "mV"}
